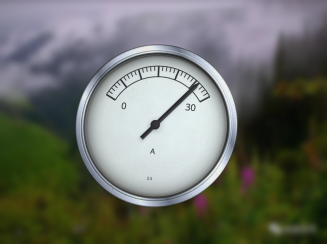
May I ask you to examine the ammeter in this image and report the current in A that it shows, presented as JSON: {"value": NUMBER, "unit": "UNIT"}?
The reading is {"value": 26, "unit": "A"}
